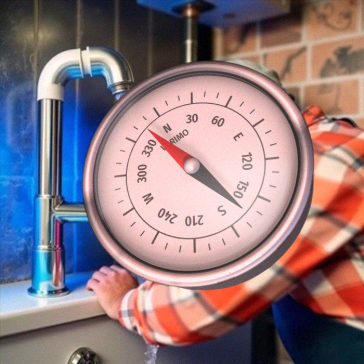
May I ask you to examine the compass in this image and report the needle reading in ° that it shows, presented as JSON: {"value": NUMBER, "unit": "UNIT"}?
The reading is {"value": 345, "unit": "°"}
